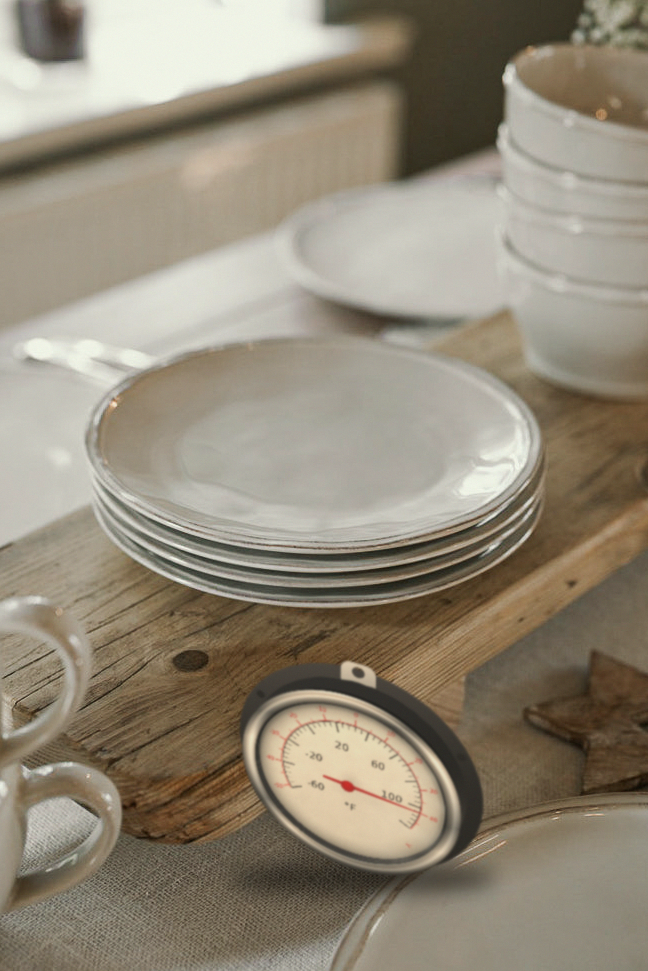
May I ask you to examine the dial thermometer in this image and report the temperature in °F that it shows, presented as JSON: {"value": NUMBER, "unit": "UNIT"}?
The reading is {"value": 100, "unit": "°F"}
